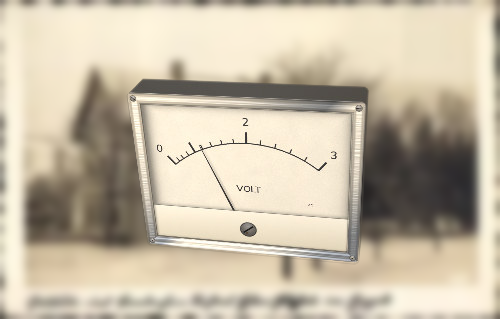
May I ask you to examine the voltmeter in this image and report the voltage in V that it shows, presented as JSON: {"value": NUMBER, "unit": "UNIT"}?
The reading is {"value": 1.2, "unit": "V"}
